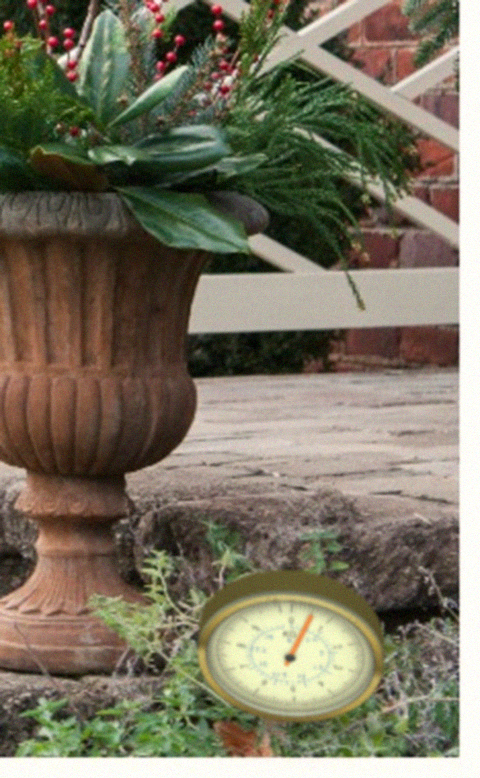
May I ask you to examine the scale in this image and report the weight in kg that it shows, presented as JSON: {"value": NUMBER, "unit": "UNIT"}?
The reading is {"value": 0.5, "unit": "kg"}
